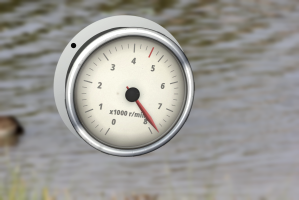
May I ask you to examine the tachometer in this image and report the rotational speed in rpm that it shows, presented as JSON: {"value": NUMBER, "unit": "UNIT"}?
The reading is {"value": 7800, "unit": "rpm"}
